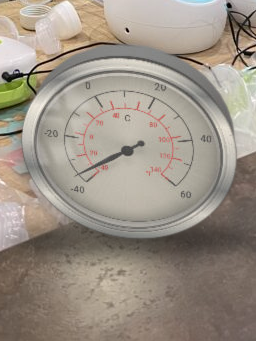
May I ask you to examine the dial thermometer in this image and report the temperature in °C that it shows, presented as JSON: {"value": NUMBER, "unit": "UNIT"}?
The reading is {"value": -35, "unit": "°C"}
